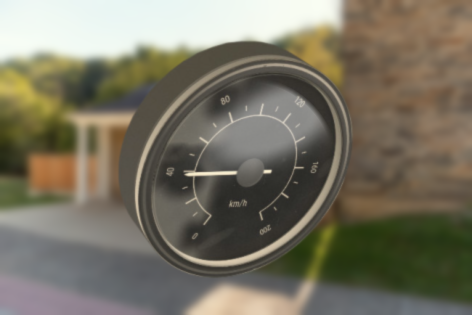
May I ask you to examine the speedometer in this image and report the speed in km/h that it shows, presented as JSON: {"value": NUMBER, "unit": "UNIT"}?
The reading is {"value": 40, "unit": "km/h"}
